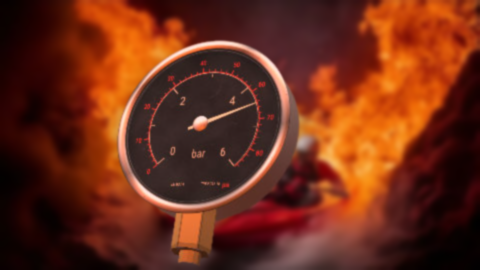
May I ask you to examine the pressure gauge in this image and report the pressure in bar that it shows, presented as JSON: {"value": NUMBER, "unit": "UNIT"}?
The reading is {"value": 4.5, "unit": "bar"}
